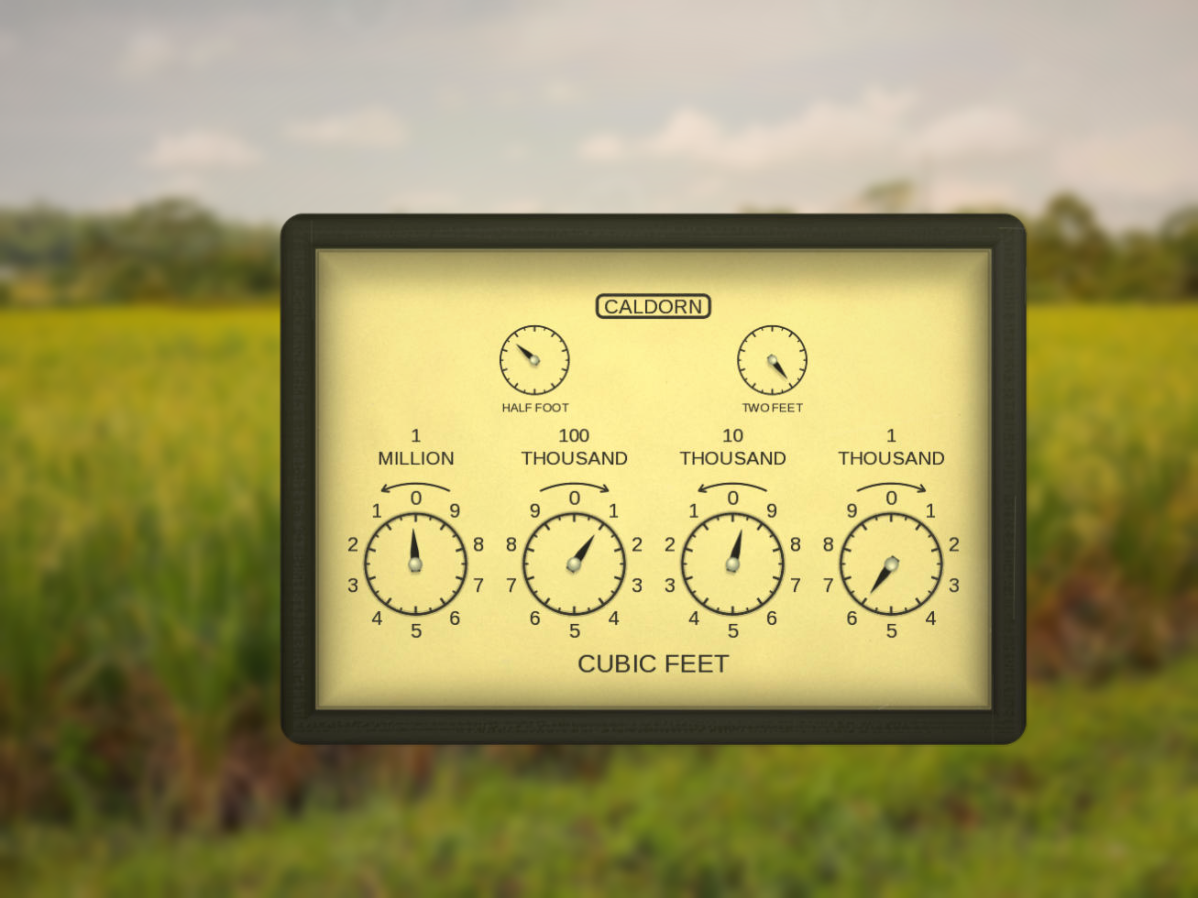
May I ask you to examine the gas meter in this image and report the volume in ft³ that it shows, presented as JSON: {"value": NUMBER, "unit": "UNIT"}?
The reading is {"value": 9600, "unit": "ft³"}
